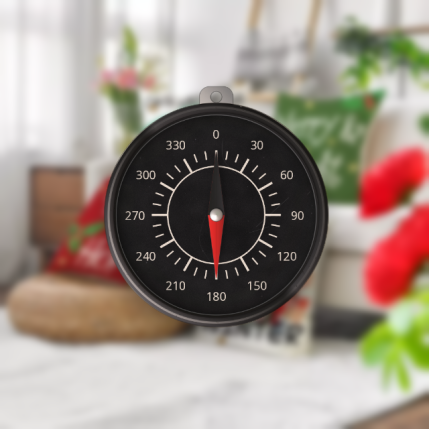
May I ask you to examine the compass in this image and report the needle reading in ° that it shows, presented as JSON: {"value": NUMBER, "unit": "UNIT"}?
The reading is {"value": 180, "unit": "°"}
